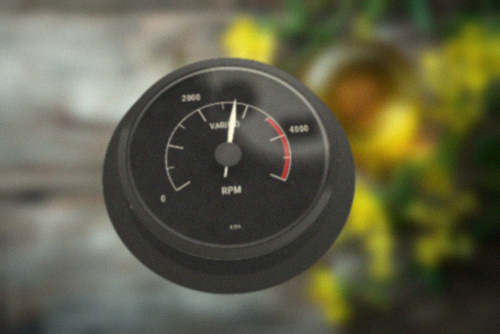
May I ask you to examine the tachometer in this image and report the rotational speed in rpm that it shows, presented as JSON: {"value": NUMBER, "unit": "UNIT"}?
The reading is {"value": 2750, "unit": "rpm"}
